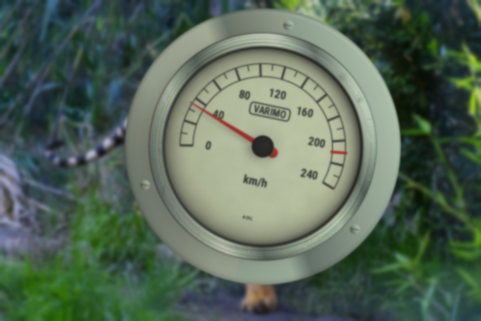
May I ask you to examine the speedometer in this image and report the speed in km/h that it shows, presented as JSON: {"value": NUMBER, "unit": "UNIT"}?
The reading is {"value": 35, "unit": "km/h"}
